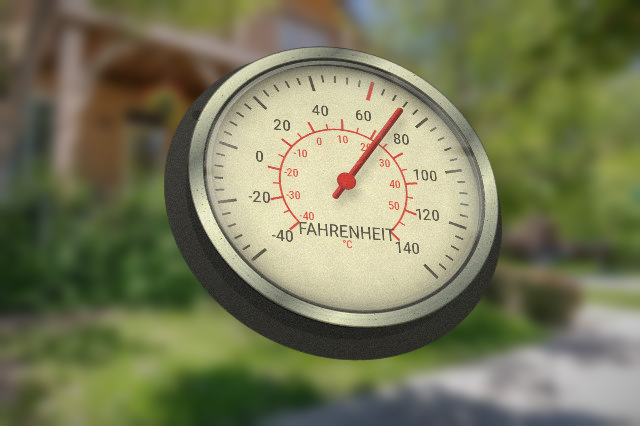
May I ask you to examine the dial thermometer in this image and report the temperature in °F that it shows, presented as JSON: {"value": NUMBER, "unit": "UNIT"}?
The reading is {"value": 72, "unit": "°F"}
